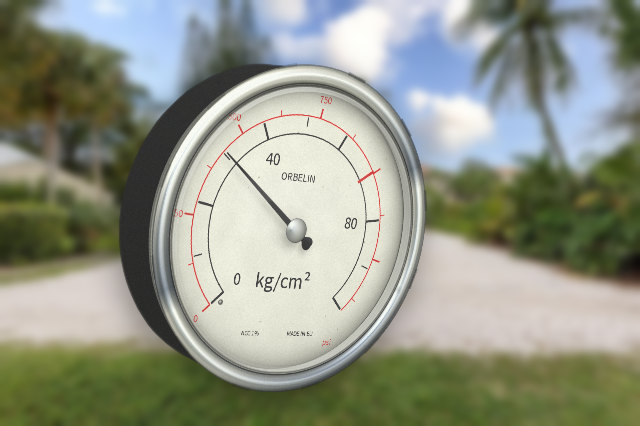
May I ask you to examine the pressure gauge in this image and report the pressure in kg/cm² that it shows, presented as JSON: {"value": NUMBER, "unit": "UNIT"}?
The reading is {"value": 30, "unit": "kg/cm²"}
